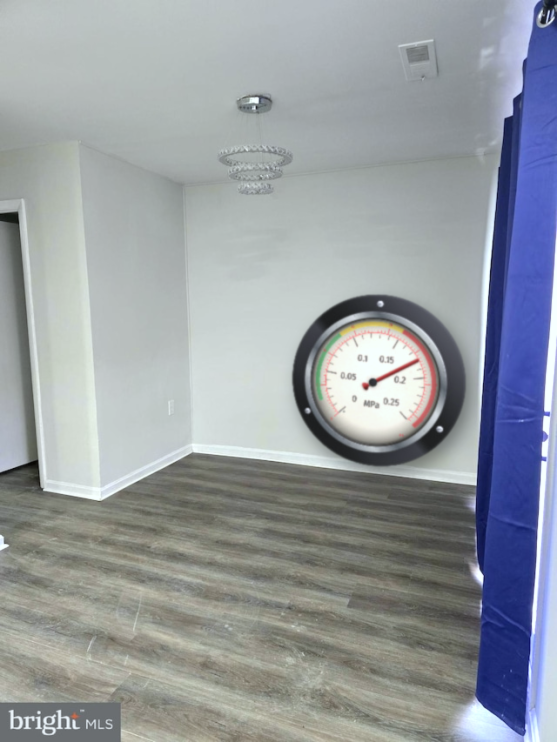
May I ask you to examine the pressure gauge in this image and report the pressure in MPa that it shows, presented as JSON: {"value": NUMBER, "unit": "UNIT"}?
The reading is {"value": 0.18, "unit": "MPa"}
